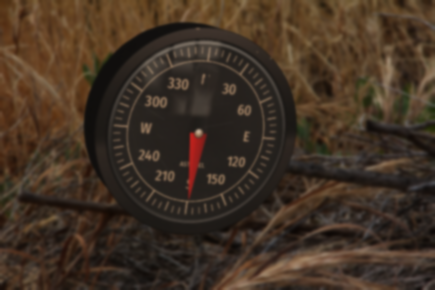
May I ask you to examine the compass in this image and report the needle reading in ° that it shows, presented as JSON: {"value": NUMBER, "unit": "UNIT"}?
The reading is {"value": 180, "unit": "°"}
